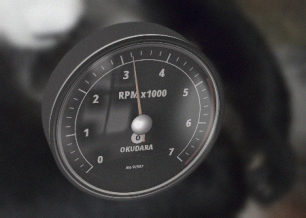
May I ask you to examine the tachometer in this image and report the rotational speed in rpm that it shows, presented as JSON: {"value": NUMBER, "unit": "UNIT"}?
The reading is {"value": 3200, "unit": "rpm"}
